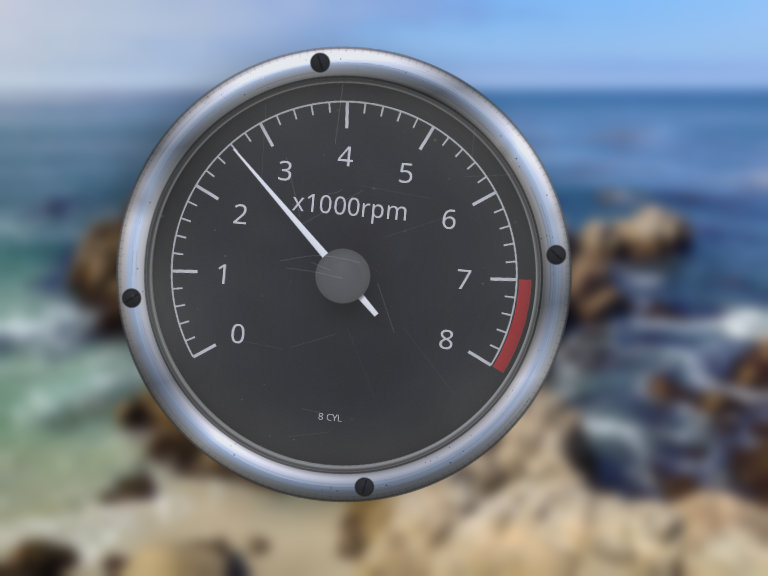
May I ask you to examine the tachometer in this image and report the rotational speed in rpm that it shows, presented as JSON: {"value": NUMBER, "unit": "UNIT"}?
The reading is {"value": 2600, "unit": "rpm"}
